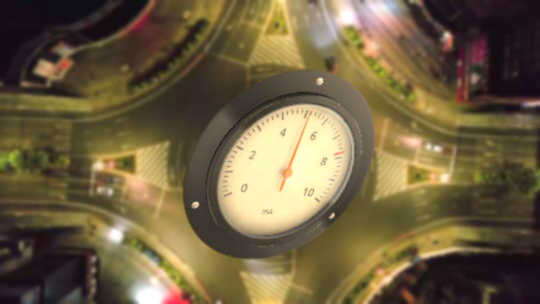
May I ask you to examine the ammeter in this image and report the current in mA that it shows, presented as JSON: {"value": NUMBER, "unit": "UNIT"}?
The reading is {"value": 5, "unit": "mA"}
